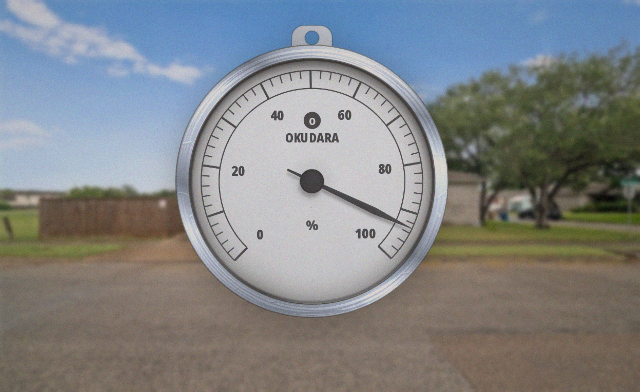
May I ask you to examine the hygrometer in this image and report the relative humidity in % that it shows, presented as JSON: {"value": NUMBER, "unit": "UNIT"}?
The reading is {"value": 93, "unit": "%"}
